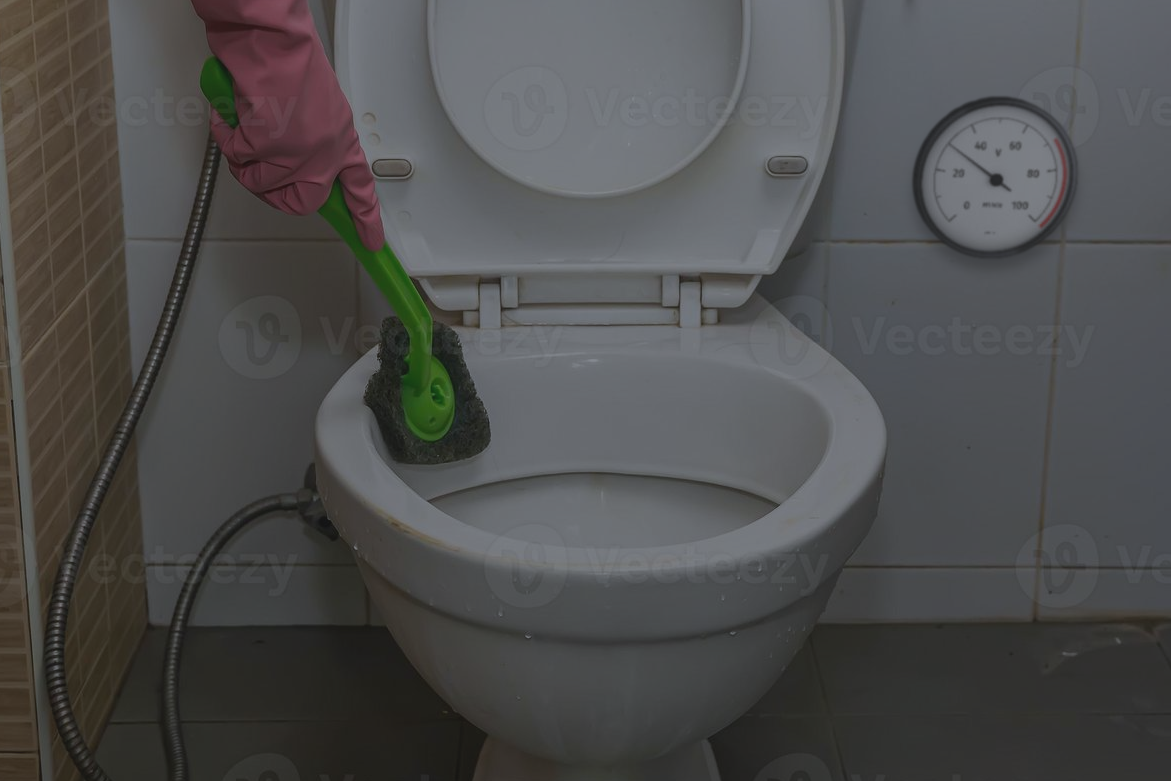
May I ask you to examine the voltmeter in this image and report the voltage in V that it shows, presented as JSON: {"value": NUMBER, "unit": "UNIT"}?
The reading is {"value": 30, "unit": "V"}
